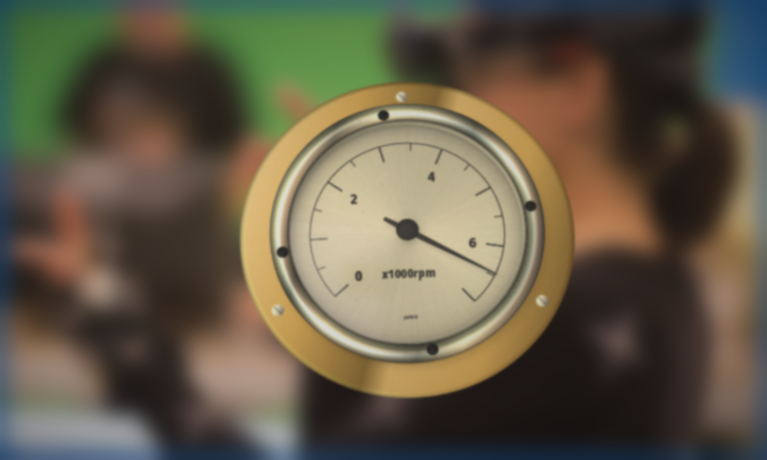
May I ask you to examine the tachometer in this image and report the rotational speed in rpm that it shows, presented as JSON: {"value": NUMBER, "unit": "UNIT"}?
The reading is {"value": 6500, "unit": "rpm"}
